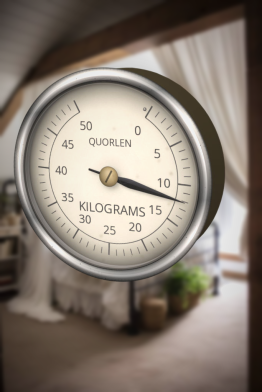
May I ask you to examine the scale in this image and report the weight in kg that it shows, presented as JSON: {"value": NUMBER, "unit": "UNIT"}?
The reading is {"value": 12, "unit": "kg"}
